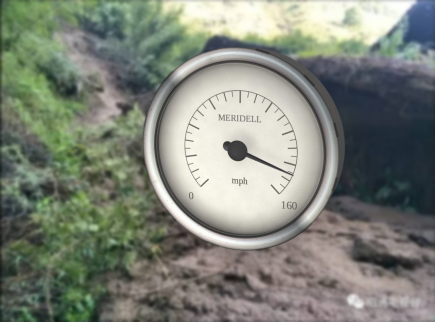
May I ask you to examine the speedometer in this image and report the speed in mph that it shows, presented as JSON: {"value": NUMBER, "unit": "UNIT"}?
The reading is {"value": 145, "unit": "mph"}
